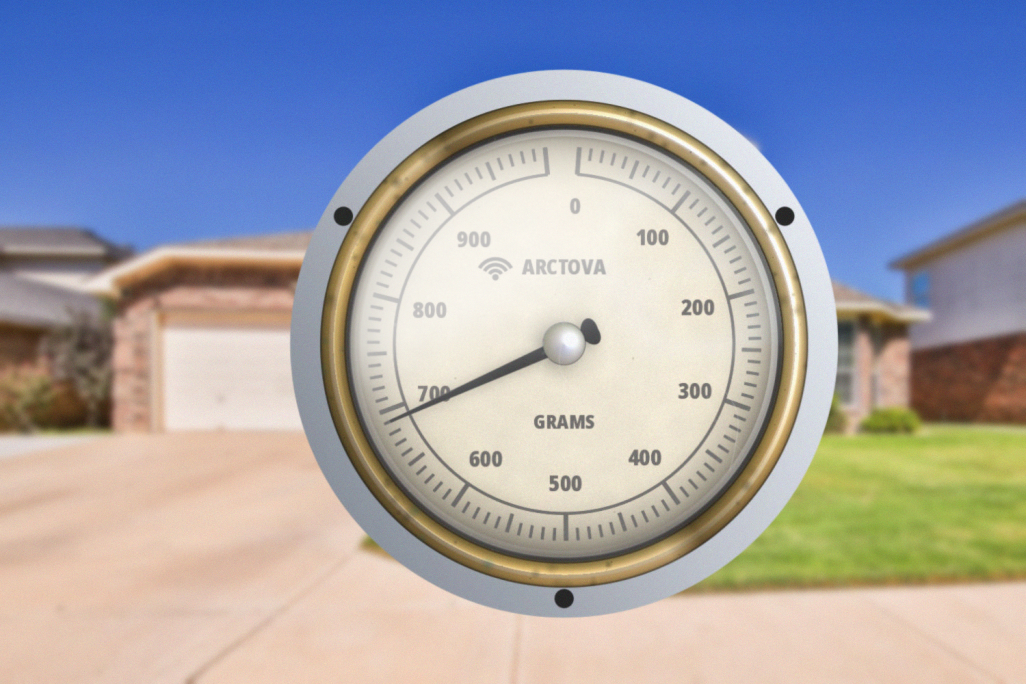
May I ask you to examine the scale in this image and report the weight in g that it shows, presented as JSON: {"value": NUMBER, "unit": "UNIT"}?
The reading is {"value": 690, "unit": "g"}
